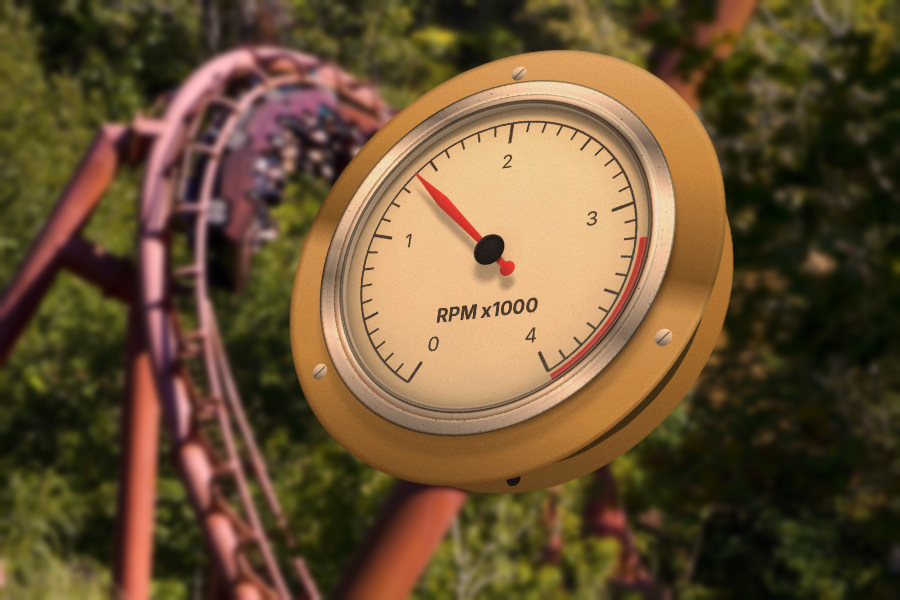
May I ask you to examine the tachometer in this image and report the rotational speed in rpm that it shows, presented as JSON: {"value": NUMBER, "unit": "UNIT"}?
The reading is {"value": 1400, "unit": "rpm"}
